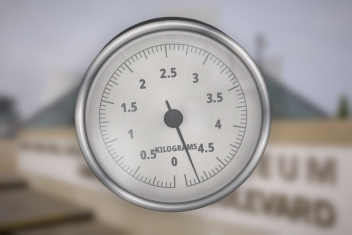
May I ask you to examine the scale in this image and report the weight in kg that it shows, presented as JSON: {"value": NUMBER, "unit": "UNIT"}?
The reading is {"value": 4.85, "unit": "kg"}
